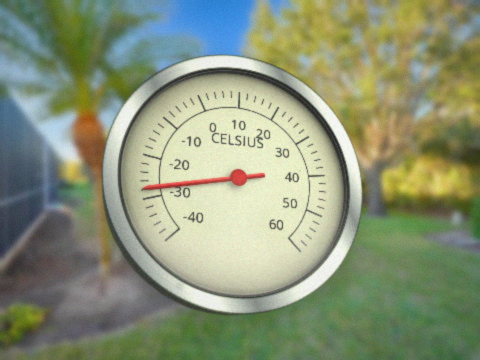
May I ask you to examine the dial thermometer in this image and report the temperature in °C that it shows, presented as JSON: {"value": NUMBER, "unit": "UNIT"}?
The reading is {"value": -28, "unit": "°C"}
